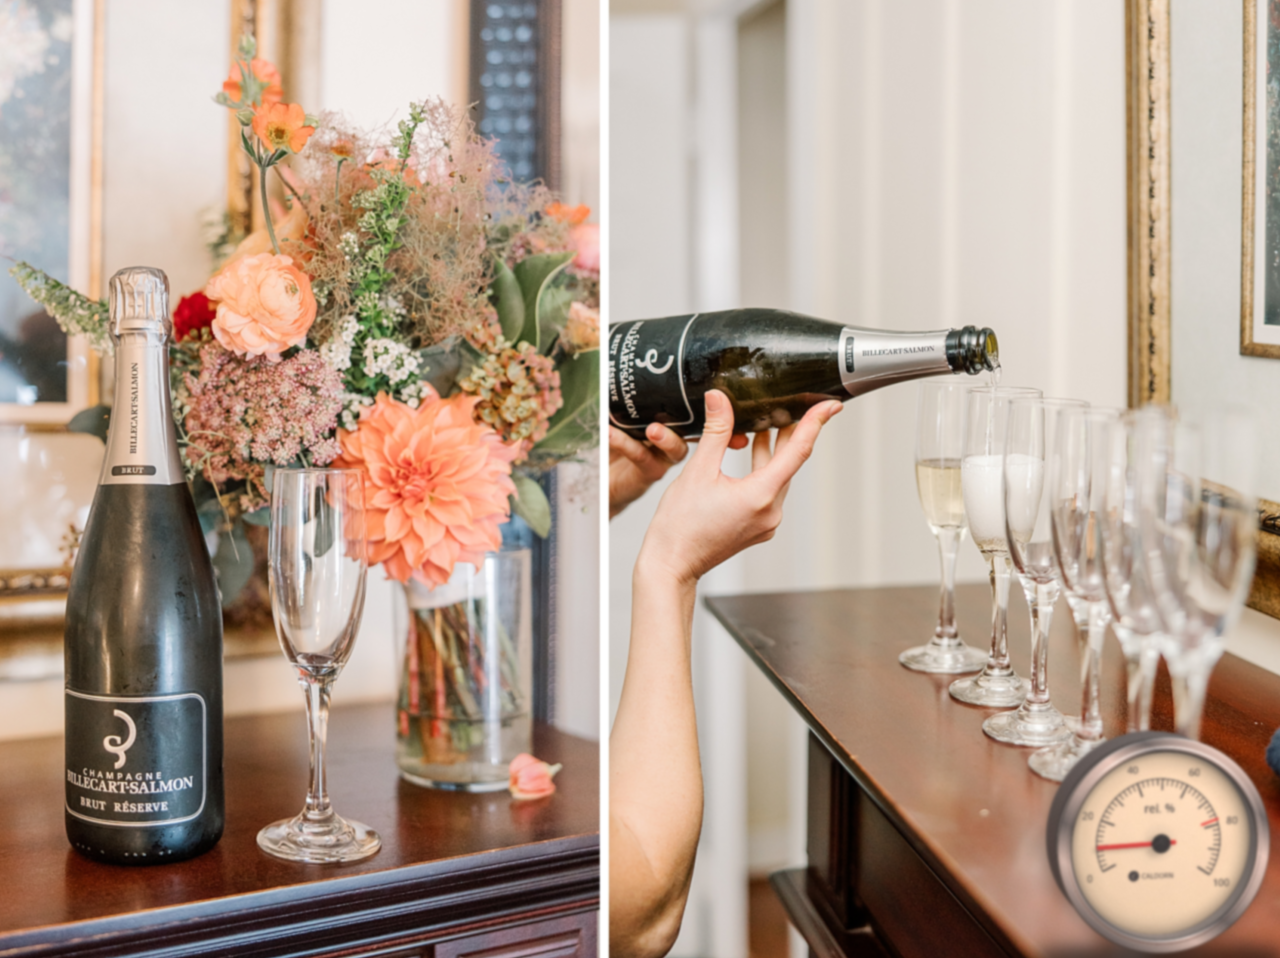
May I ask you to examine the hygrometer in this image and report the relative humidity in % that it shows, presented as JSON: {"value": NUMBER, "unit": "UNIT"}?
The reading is {"value": 10, "unit": "%"}
